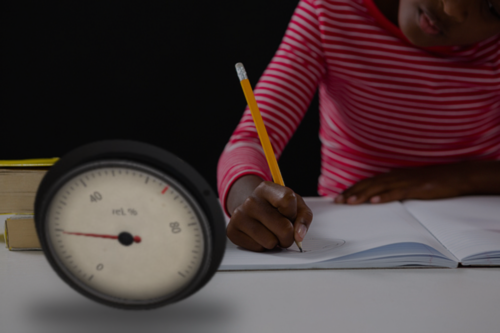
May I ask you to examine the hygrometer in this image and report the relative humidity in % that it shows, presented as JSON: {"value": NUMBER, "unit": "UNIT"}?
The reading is {"value": 20, "unit": "%"}
